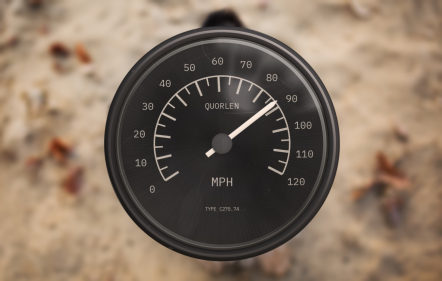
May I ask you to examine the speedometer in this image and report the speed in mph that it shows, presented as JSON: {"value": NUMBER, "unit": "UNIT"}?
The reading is {"value": 87.5, "unit": "mph"}
